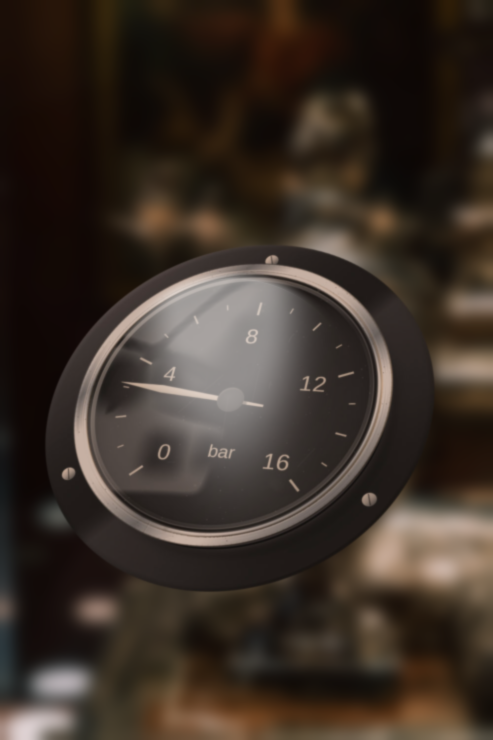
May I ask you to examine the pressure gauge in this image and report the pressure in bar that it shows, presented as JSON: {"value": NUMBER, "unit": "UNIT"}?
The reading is {"value": 3, "unit": "bar"}
